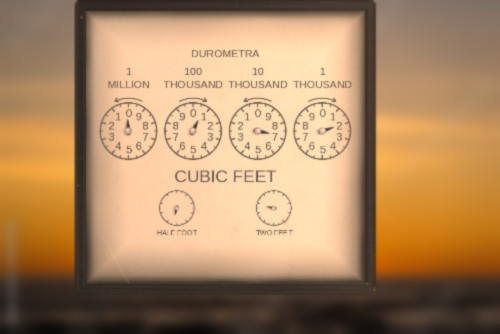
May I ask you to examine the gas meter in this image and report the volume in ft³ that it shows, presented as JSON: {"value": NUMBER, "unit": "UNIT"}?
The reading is {"value": 7200, "unit": "ft³"}
